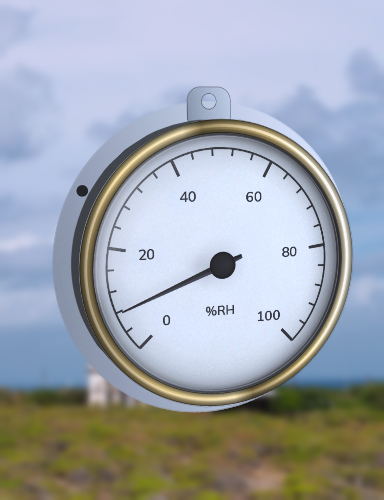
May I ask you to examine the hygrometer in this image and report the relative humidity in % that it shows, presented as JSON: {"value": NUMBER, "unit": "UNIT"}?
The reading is {"value": 8, "unit": "%"}
